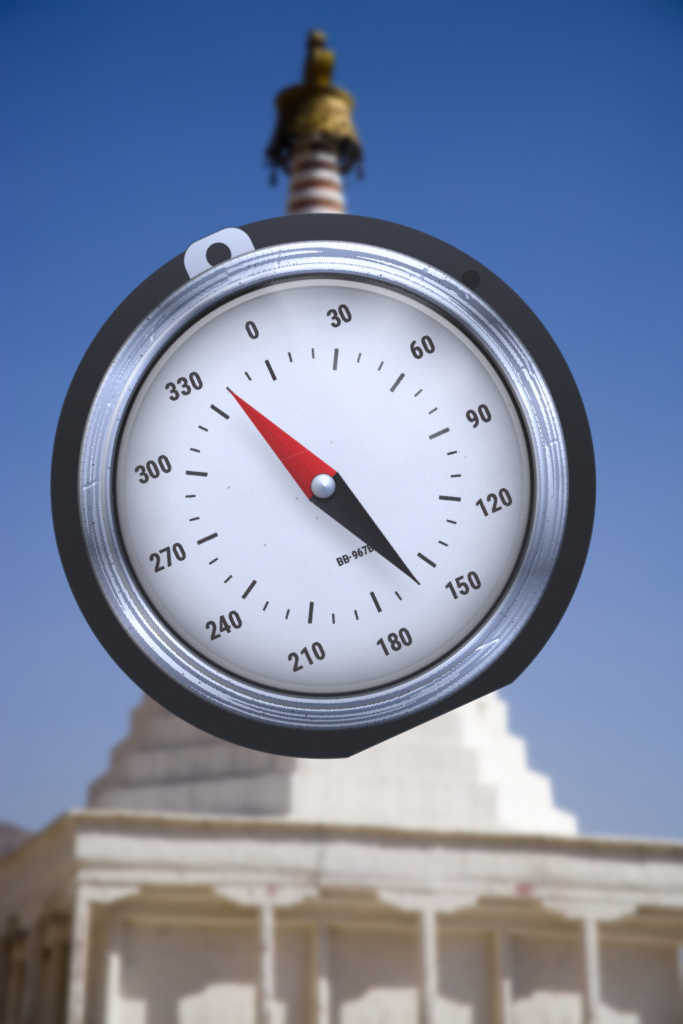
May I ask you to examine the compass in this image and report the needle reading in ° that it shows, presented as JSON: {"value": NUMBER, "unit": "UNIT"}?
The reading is {"value": 340, "unit": "°"}
